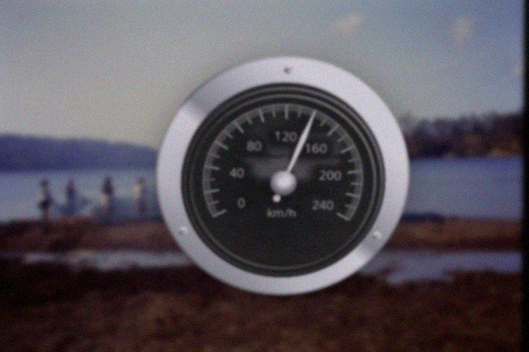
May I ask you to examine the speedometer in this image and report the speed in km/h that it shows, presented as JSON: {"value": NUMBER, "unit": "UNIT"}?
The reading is {"value": 140, "unit": "km/h"}
